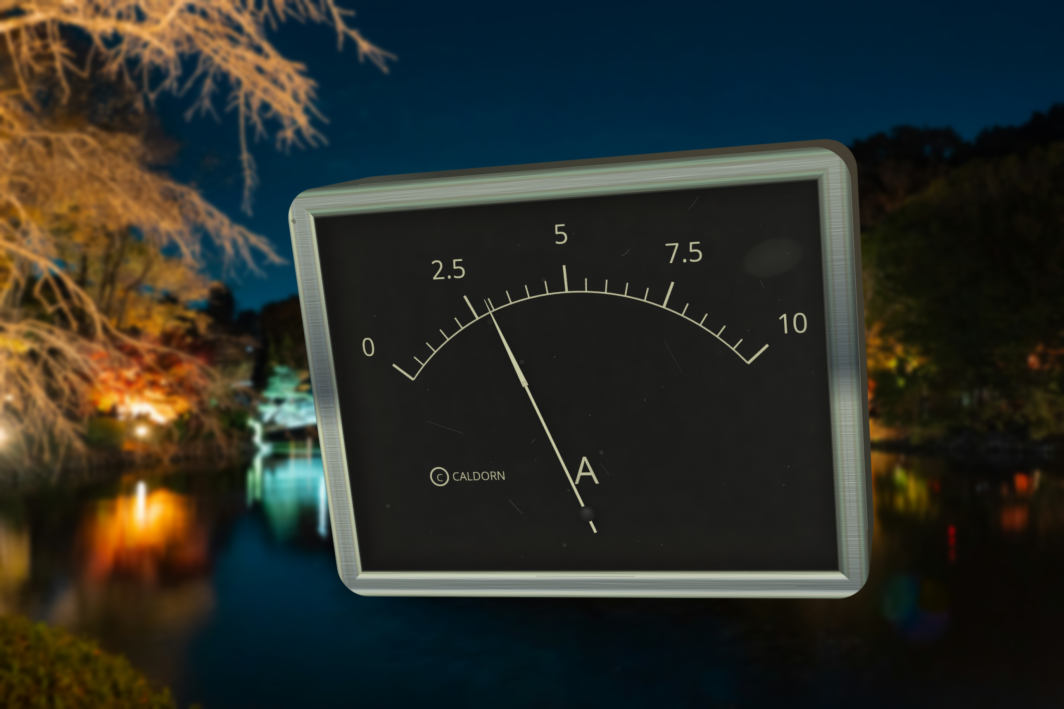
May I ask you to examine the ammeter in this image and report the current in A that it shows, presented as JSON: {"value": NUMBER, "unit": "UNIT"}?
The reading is {"value": 3, "unit": "A"}
